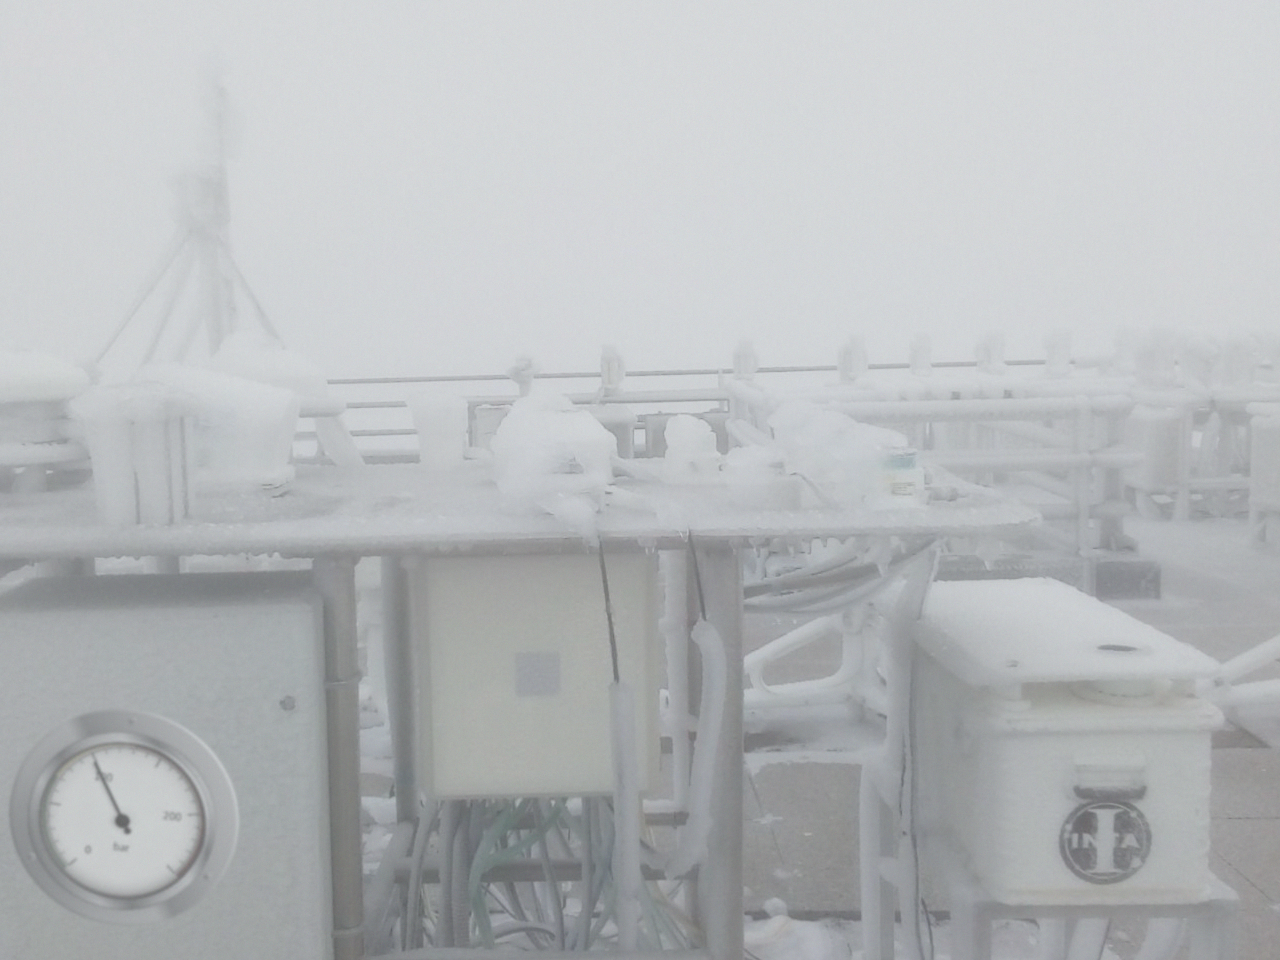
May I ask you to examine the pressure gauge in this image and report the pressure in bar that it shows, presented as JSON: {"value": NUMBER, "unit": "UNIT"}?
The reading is {"value": 100, "unit": "bar"}
